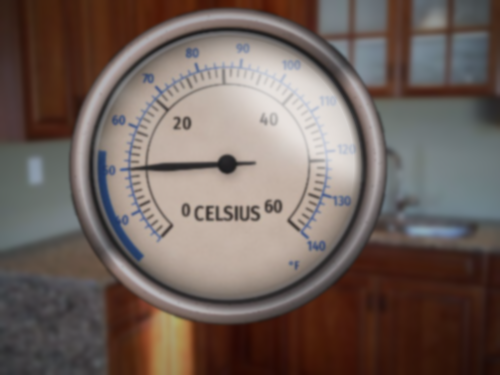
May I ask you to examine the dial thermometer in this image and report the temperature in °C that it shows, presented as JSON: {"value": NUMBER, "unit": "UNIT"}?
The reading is {"value": 10, "unit": "°C"}
